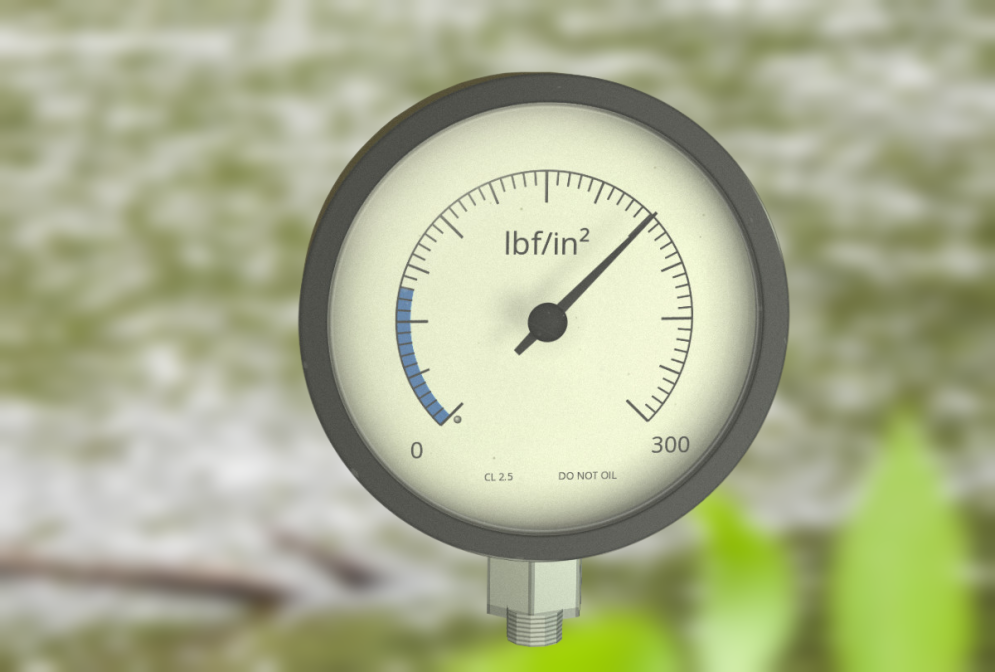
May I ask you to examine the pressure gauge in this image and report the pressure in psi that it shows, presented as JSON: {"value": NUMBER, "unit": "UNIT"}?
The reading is {"value": 200, "unit": "psi"}
